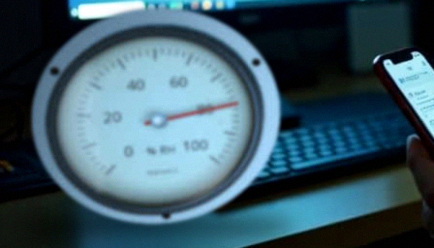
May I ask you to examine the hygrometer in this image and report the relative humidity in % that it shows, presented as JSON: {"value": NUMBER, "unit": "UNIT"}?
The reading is {"value": 80, "unit": "%"}
